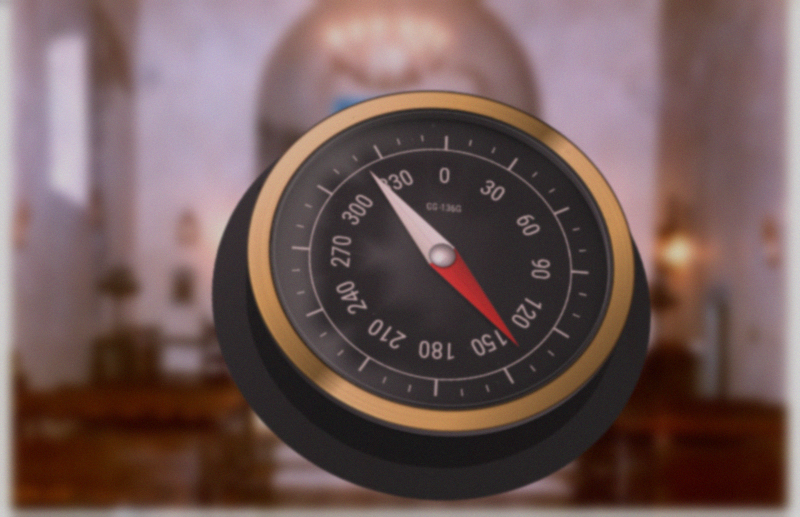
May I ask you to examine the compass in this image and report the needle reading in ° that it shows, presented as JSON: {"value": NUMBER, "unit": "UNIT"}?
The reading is {"value": 140, "unit": "°"}
